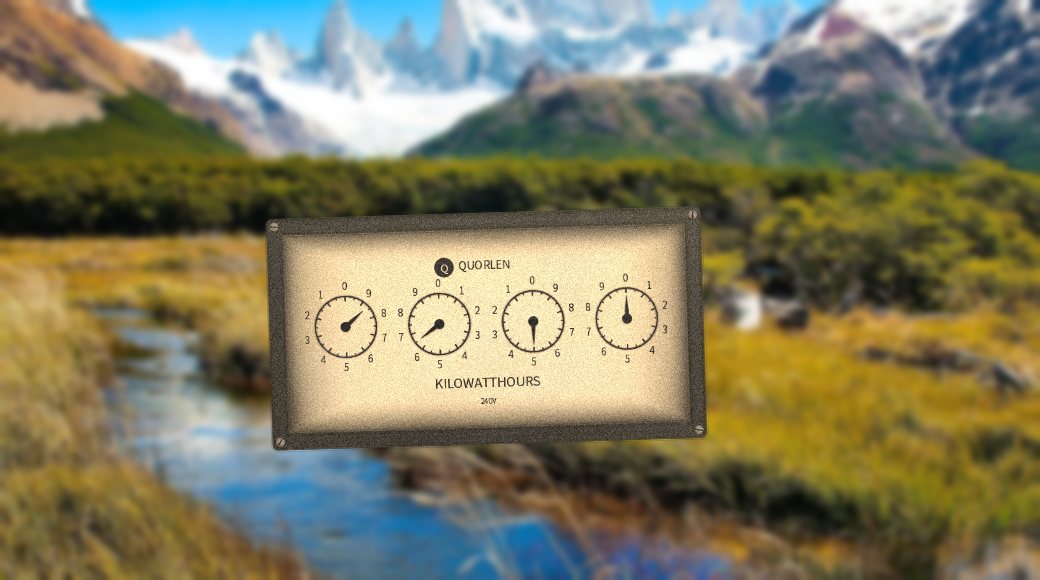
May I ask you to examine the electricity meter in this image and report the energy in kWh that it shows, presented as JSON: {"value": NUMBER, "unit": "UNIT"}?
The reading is {"value": 8650, "unit": "kWh"}
